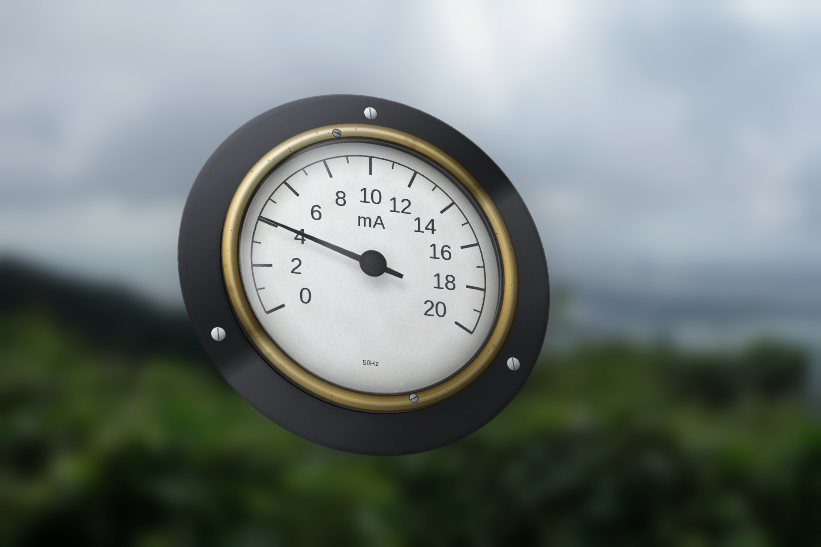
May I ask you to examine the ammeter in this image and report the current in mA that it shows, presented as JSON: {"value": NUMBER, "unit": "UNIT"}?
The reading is {"value": 4, "unit": "mA"}
